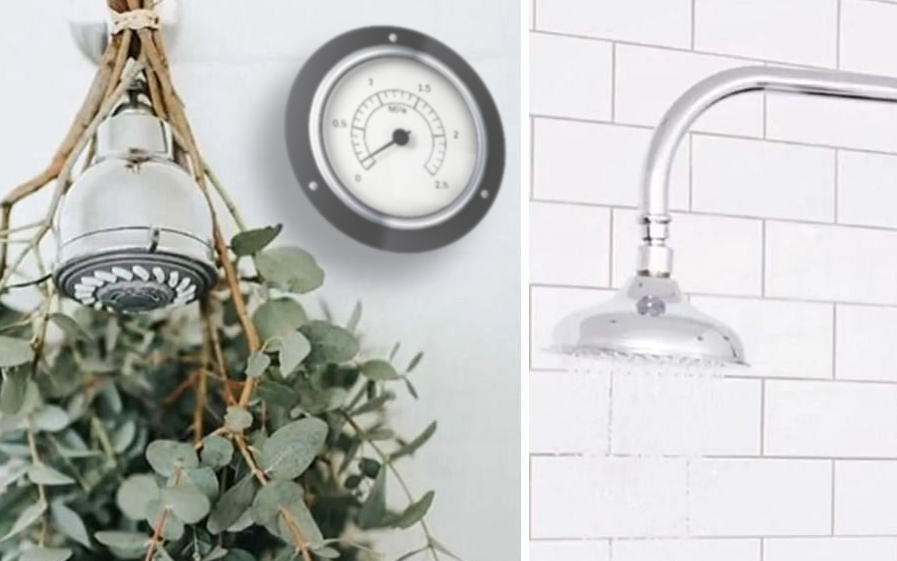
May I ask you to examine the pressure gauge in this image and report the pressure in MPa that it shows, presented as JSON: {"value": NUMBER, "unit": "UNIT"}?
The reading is {"value": 0.1, "unit": "MPa"}
